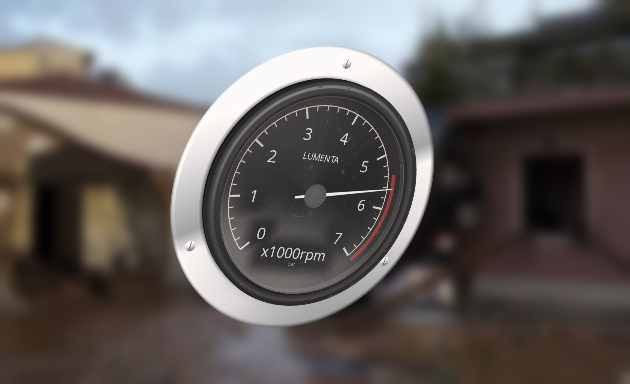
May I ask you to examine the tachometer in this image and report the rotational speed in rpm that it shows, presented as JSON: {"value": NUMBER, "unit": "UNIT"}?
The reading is {"value": 5600, "unit": "rpm"}
